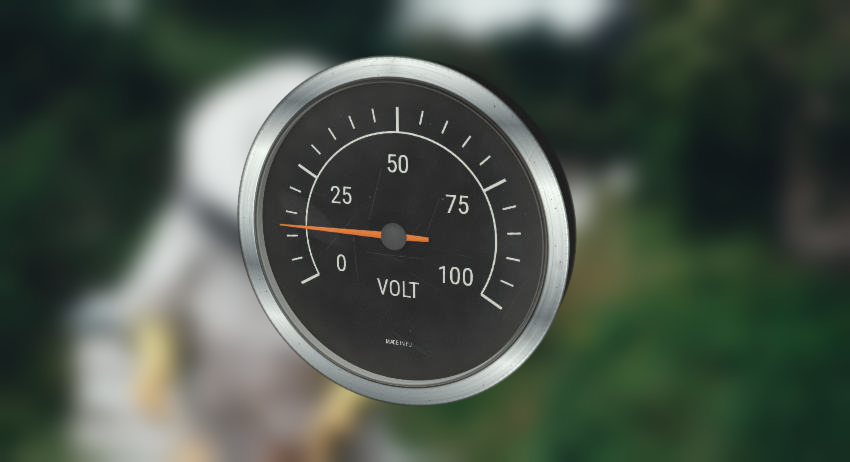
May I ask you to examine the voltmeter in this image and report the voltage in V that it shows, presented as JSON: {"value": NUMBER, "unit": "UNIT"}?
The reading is {"value": 12.5, "unit": "V"}
